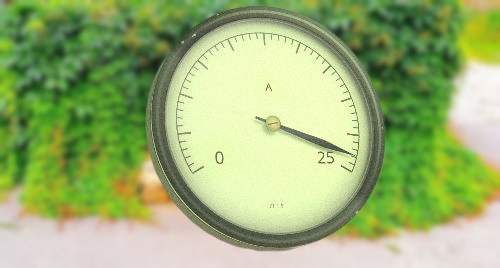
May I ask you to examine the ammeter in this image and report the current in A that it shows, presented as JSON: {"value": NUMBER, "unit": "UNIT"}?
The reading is {"value": 24, "unit": "A"}
